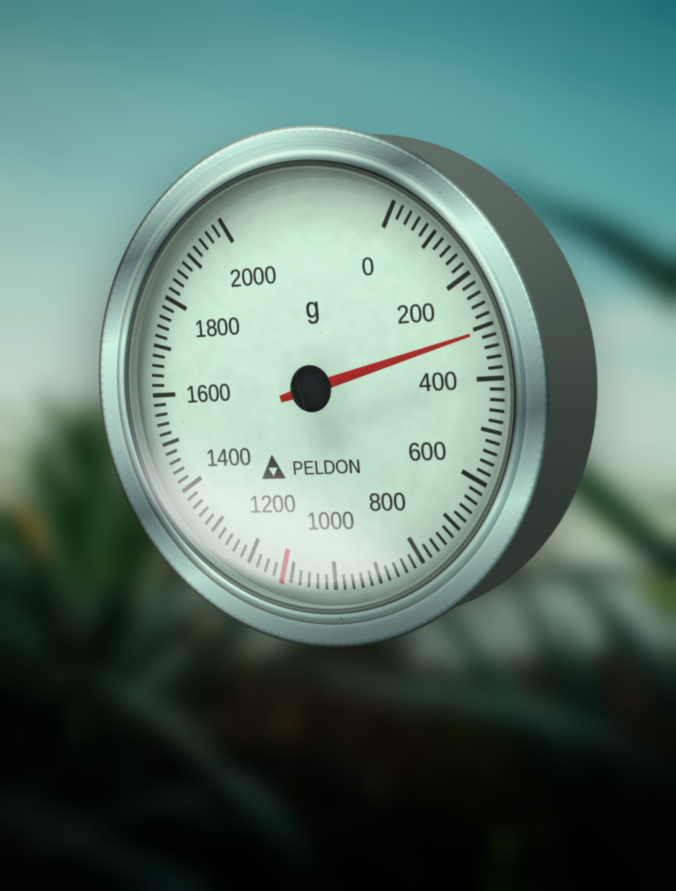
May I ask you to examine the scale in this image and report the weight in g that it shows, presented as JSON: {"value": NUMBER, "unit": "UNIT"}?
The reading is {"value": 310, "unit": "g"}
